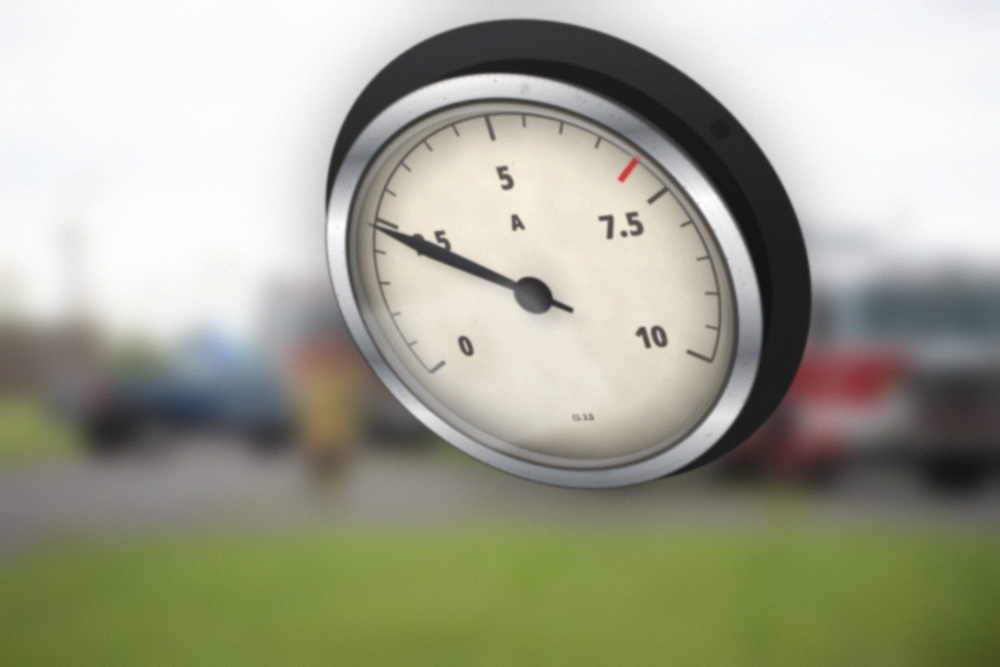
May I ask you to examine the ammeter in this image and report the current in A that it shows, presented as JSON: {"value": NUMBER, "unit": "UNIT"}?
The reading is {"value": 2.5, "unit": "A"}
